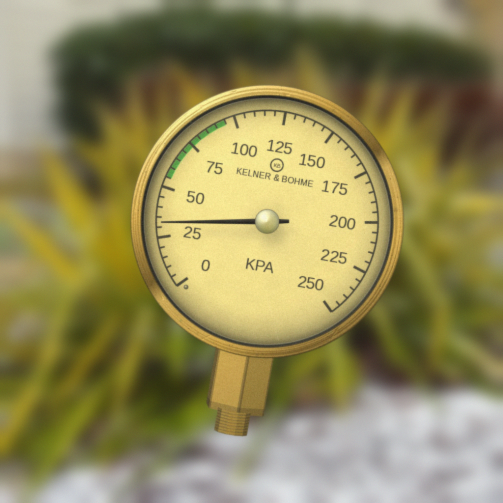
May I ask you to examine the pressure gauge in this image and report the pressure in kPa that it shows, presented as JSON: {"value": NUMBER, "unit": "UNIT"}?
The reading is {"value": 32.5, "unit": "kPa"}
